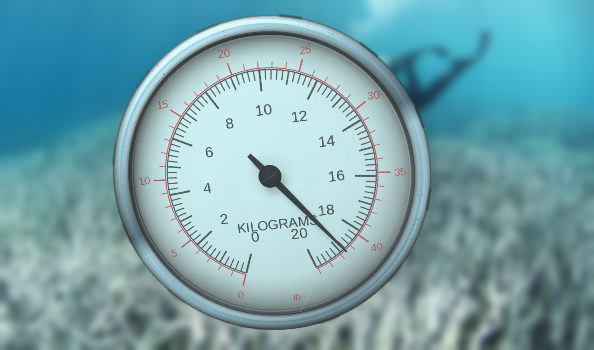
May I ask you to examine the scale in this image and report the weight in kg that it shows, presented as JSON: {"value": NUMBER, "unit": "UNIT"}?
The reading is {"value": 18.8, "unit": "kg"}
